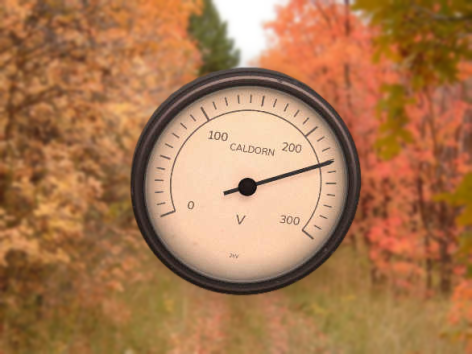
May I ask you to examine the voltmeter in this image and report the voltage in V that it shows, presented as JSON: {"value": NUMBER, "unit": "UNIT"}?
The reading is {"value": 230, "unit": "V"}
